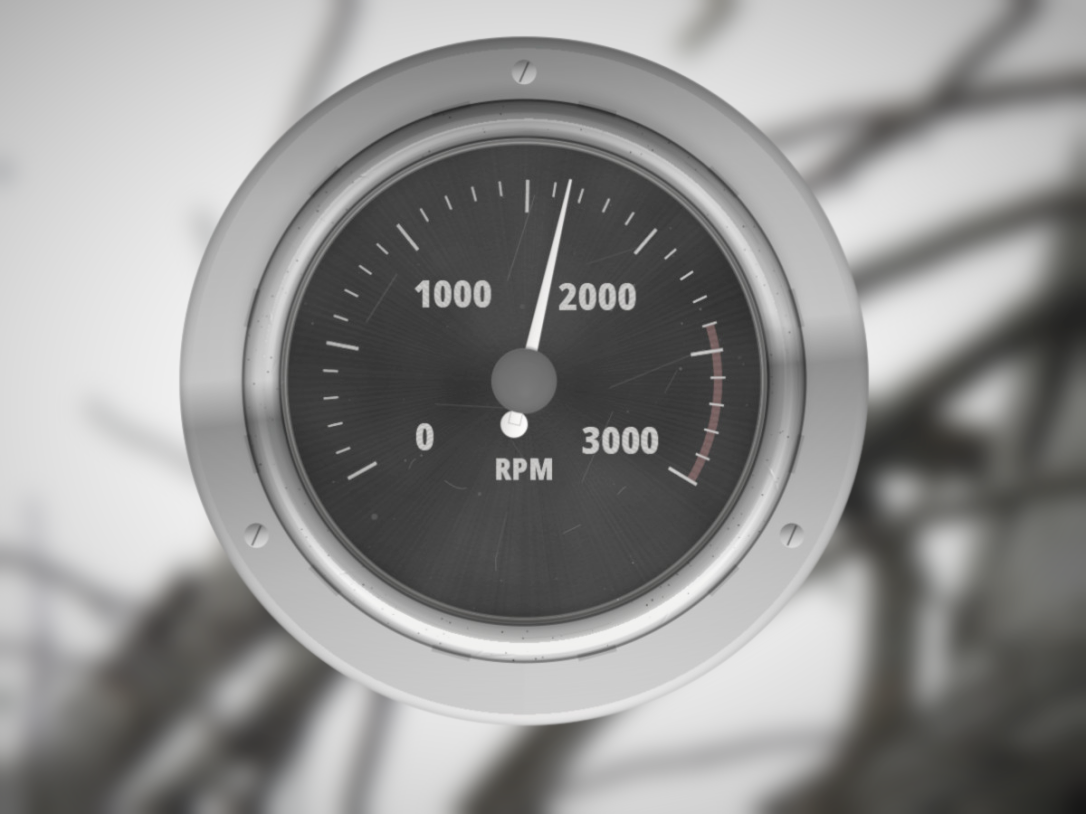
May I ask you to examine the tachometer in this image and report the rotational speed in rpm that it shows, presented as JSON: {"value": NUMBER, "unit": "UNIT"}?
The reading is {"value": 1650, "unit": "rpm"}
